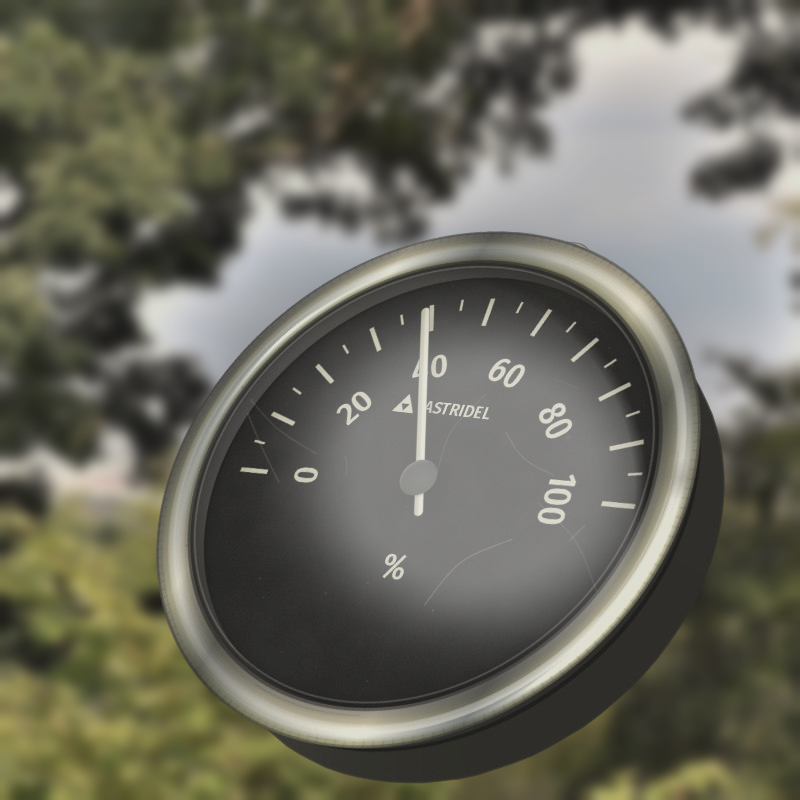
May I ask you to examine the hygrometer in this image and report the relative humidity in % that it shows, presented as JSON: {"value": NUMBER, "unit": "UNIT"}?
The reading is {"value": 40, "unit": "%"}
